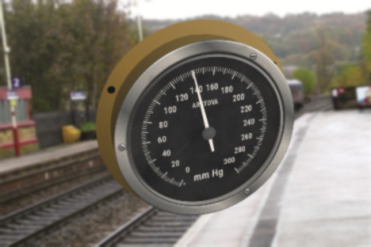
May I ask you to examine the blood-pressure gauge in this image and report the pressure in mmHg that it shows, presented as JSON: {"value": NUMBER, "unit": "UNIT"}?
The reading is {"value": 140, "unit": "mmHg"}
